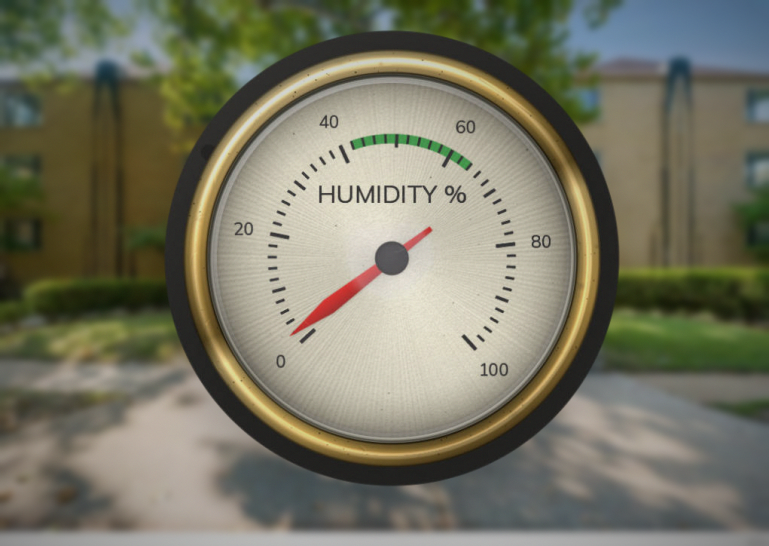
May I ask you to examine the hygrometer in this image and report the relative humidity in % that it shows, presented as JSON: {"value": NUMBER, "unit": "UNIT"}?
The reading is {"value": 2, "unit": "%"}
